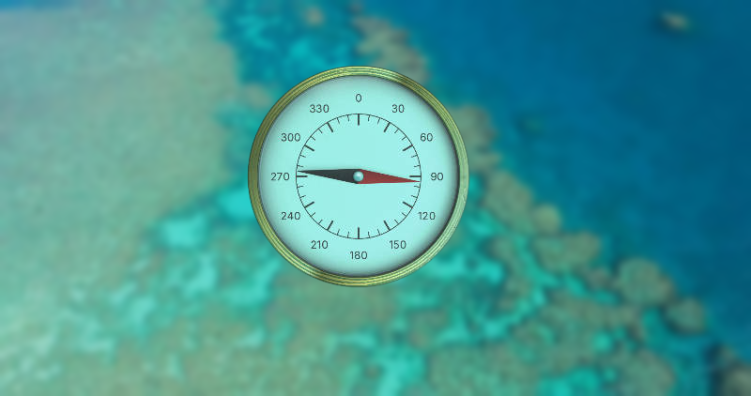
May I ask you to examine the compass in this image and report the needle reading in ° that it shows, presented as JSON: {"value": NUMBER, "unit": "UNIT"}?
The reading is {"value": 95, "unit": "°"}
